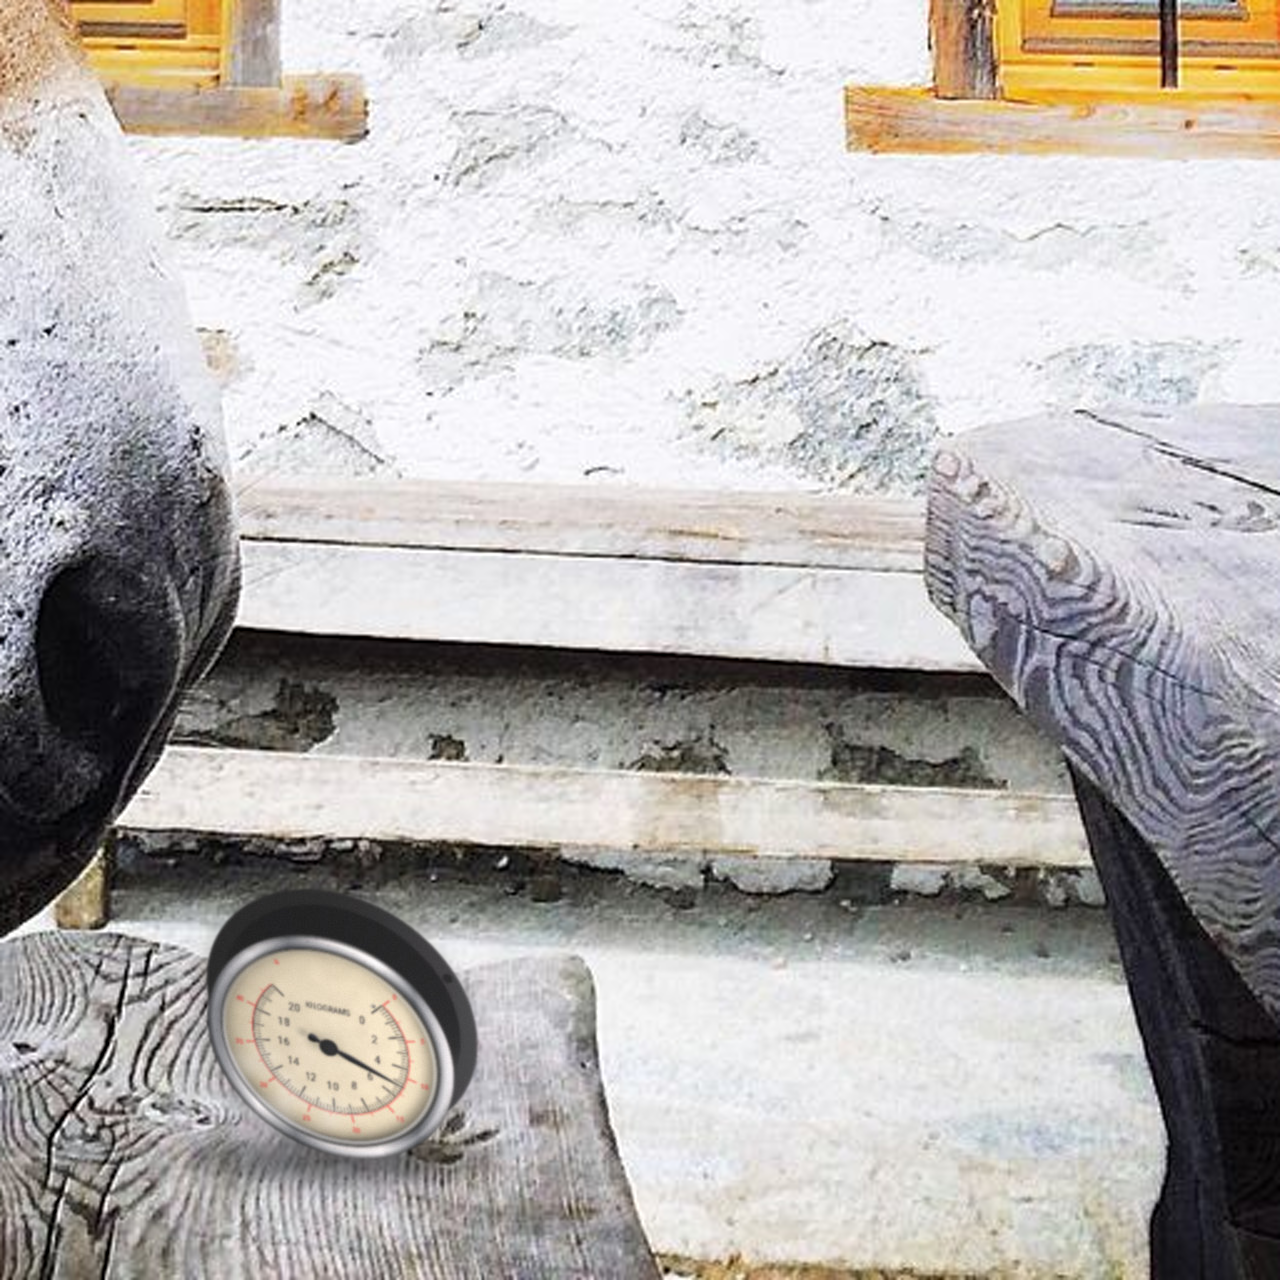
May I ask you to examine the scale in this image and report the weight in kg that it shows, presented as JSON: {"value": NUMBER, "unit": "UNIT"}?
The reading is {"value": 5, "unit": "kg"}
